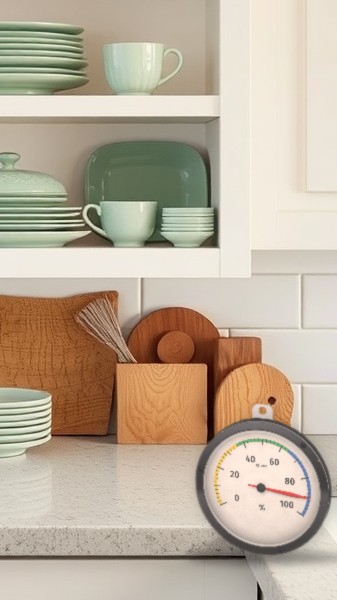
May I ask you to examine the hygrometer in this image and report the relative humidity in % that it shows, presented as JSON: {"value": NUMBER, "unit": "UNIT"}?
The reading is {"value": 90, "unit": "%"}
